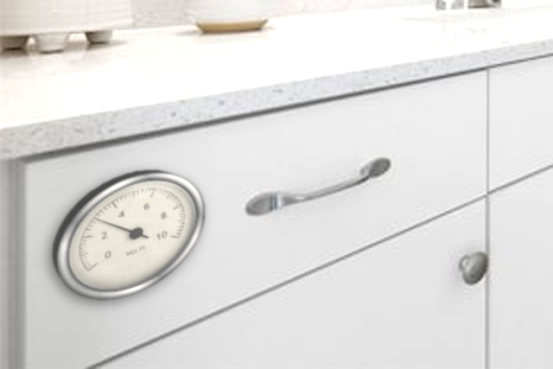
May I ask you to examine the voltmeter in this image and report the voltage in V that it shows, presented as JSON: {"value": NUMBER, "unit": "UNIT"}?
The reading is {"value": 3, "unit": "V"}
